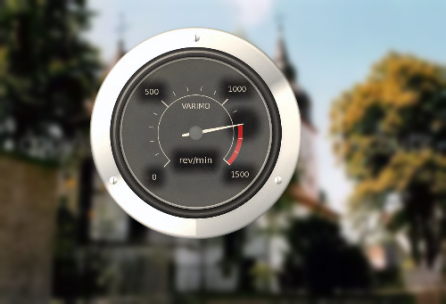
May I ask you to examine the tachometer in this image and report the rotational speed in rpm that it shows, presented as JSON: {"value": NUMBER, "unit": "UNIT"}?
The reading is {"value": 1200, "unit": "rpm"}
